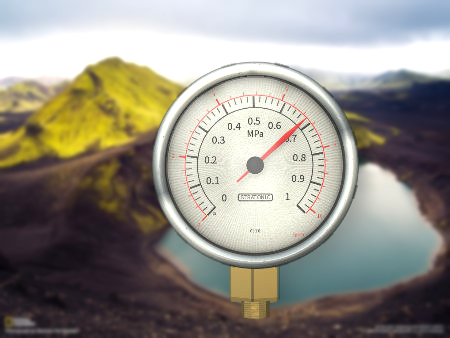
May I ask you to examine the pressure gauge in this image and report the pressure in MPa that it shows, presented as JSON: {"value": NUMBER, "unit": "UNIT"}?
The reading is {"value": 0.68, "unit": "MPa"}
